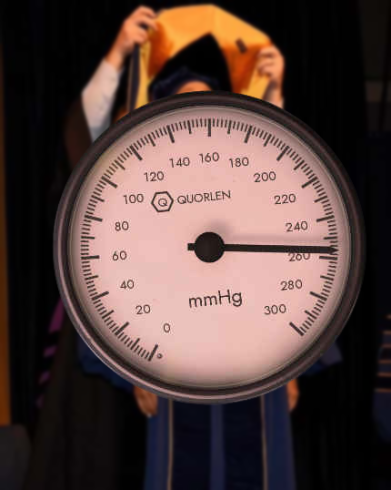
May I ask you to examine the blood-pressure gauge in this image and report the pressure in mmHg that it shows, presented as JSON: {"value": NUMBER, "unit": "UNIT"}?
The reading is {"value": 256, "unit": "mmHg"}
